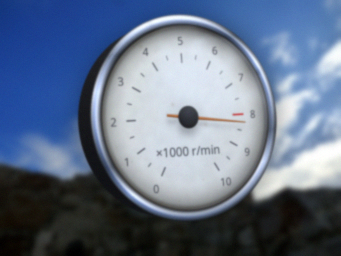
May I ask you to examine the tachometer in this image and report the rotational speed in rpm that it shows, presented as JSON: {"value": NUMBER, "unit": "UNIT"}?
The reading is {"value": 8250, "unit": "rpm"}
